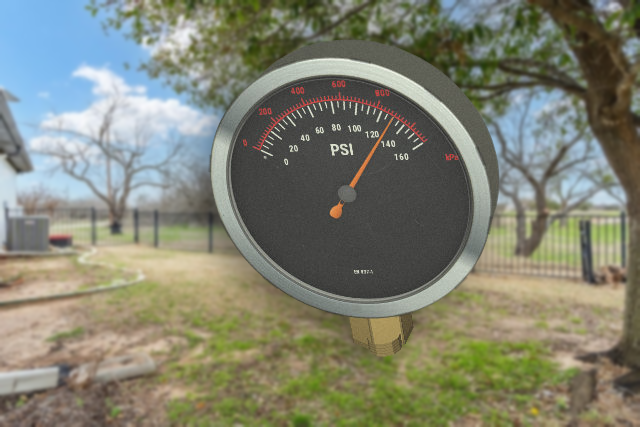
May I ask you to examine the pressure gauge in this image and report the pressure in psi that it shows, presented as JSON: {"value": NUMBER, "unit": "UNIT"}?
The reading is {"value": 130, "unit": "psi"}
